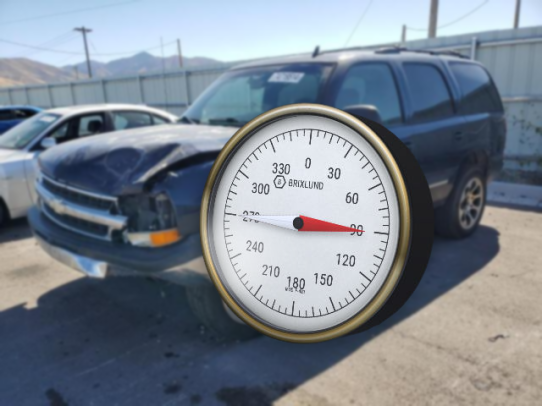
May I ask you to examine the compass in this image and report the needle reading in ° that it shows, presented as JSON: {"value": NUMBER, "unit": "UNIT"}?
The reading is {"value": 90, "unit": "°"}
